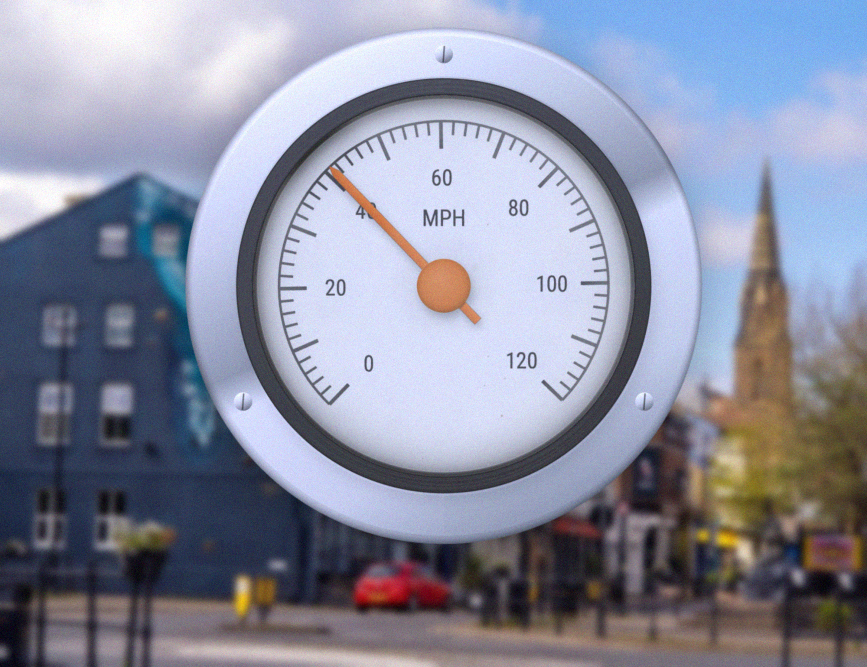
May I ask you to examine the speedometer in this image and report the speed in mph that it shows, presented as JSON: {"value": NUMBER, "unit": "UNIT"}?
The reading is {"value": 41, "unit": "mph"}
